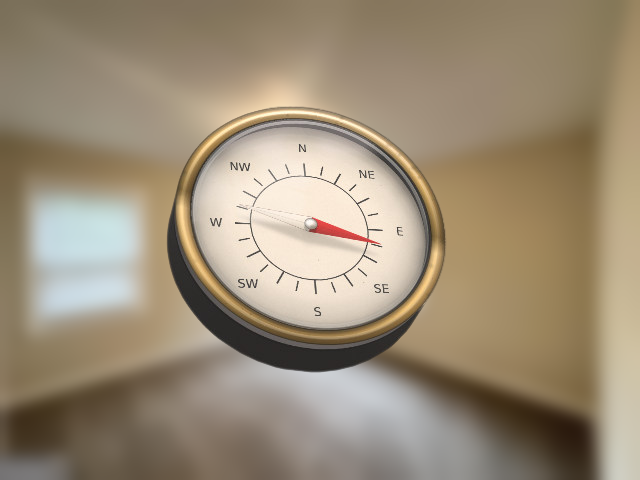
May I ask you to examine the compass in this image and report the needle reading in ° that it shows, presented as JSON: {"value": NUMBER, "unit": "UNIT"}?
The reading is {"value": 105, "unit": "°"}
